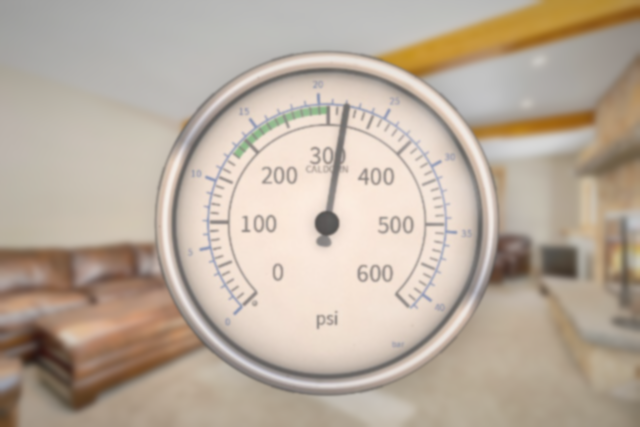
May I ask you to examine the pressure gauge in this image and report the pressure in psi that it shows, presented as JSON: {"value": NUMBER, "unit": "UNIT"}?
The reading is {"value": 320, "unit": "psi"}
